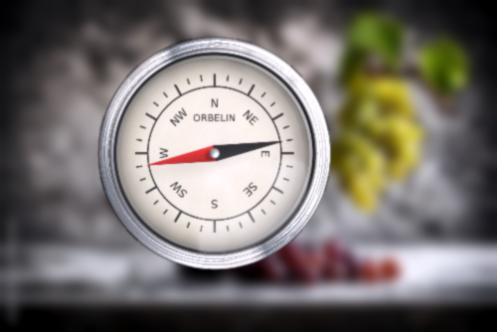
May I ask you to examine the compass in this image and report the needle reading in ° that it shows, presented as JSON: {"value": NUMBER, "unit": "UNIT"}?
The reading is {"value": 260, "unit": "°"}
